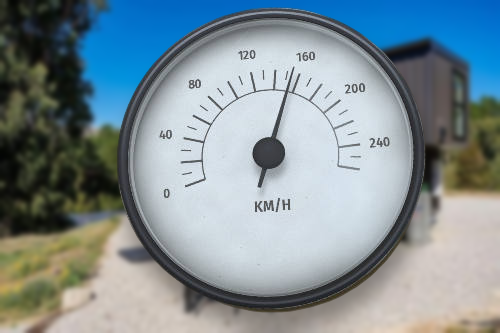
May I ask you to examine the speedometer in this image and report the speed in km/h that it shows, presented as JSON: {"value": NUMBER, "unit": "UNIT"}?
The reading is {"value": 155, "unit": "km/h"}
